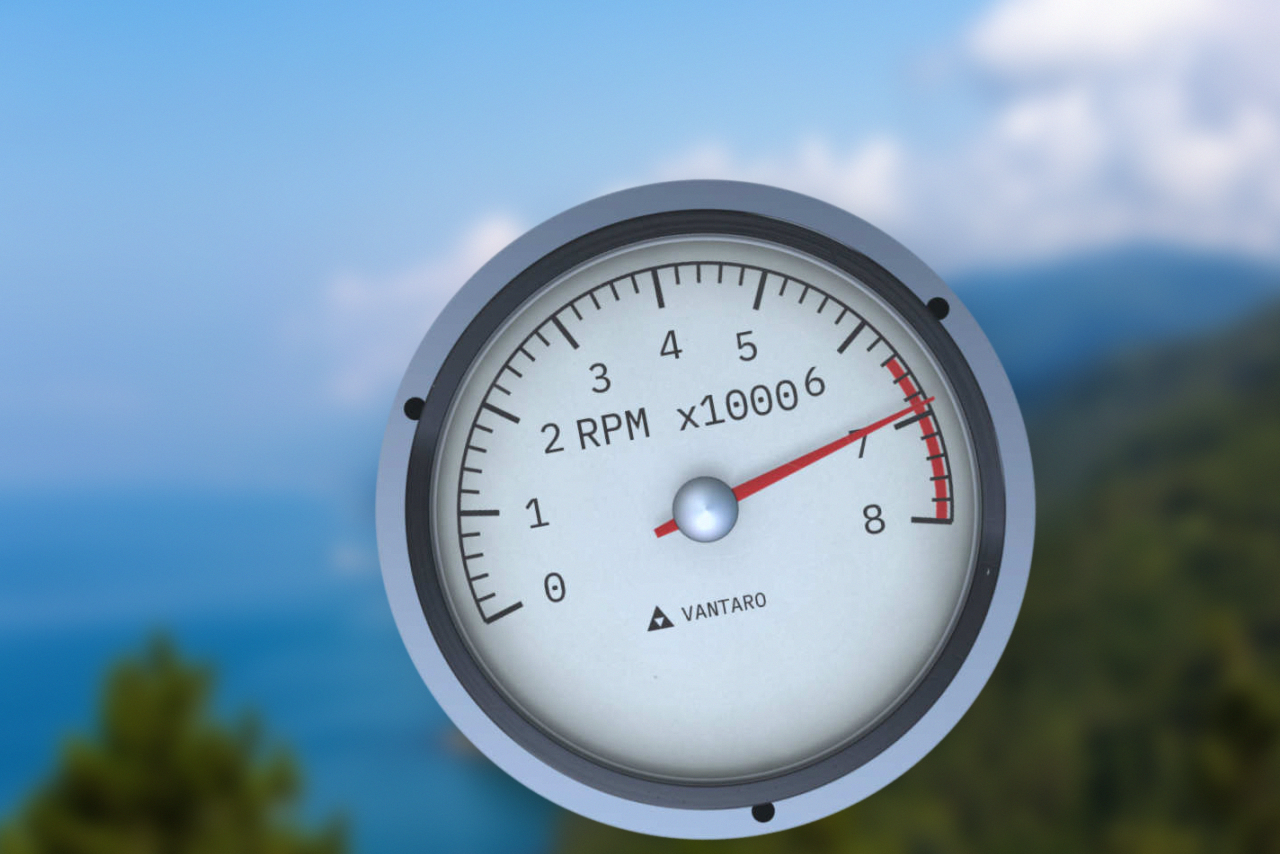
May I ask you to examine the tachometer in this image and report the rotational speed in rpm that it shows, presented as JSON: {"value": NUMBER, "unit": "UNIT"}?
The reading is {"value": 6900, "unit": "rpm"}
